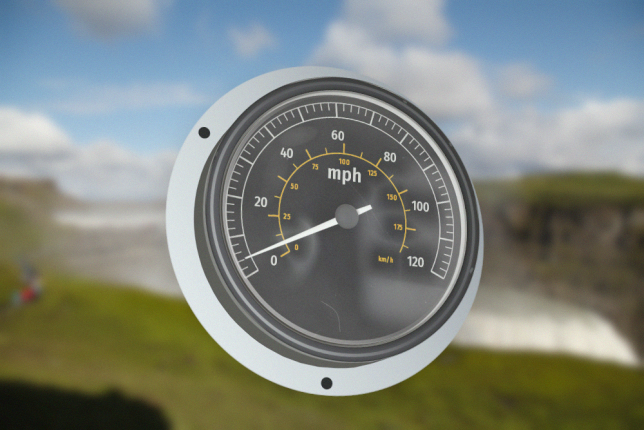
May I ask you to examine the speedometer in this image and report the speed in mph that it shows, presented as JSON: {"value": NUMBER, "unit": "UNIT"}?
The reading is {"value": 4, "unit": "mph"}
